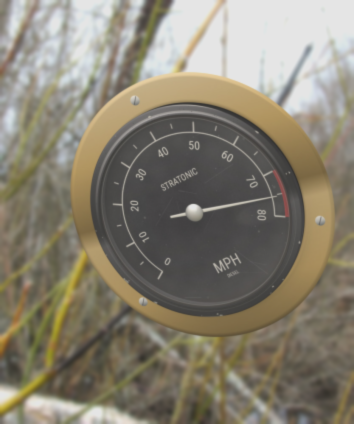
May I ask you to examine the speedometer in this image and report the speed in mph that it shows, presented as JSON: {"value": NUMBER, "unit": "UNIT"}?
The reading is {"value": 75, "unit": "mph"}
